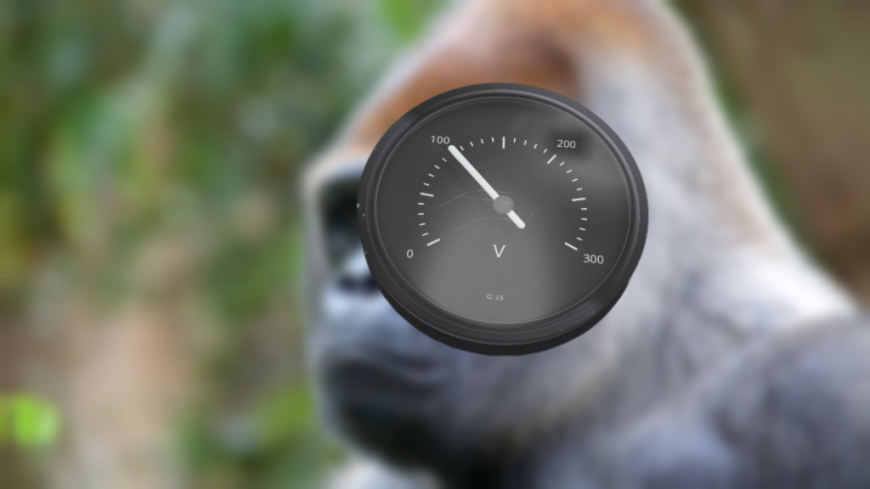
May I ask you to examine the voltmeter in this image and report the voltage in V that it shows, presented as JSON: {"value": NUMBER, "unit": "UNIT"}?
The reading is {"value": 100, "unit": "V"}
